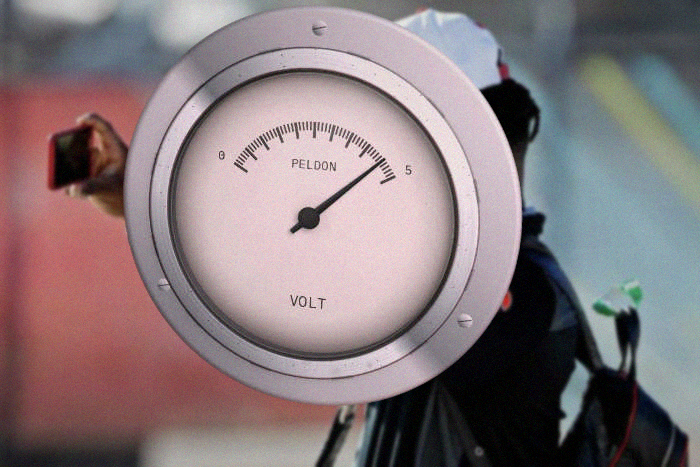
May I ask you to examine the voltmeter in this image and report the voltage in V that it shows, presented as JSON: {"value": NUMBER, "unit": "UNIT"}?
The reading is {"value": 4.5, "unit": "V"}
